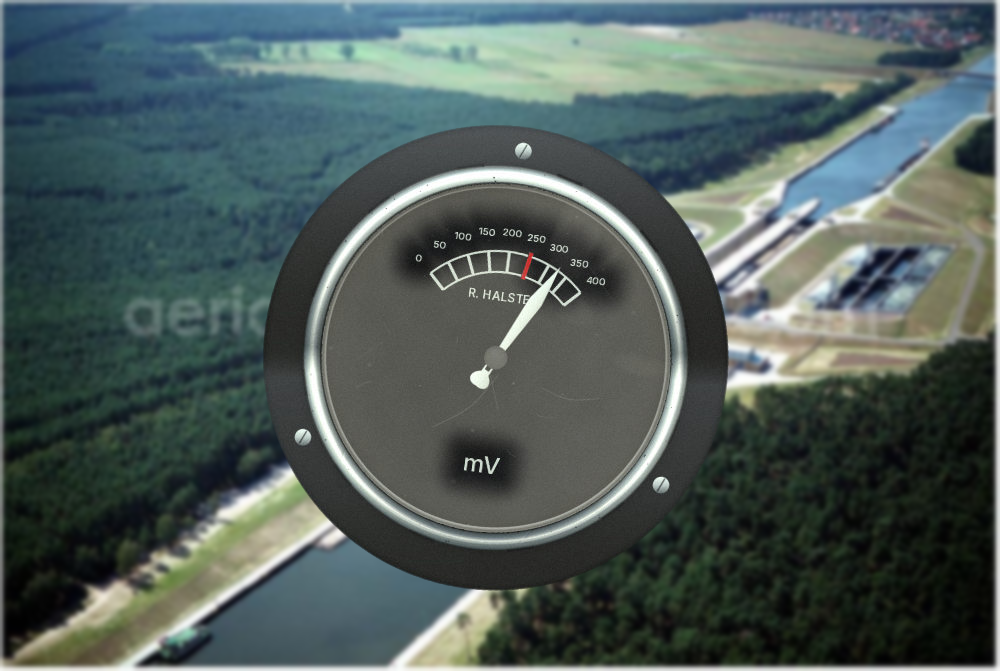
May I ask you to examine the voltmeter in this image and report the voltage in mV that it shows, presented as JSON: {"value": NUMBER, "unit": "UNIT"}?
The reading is {"value": 325, "unit": "mV"}
